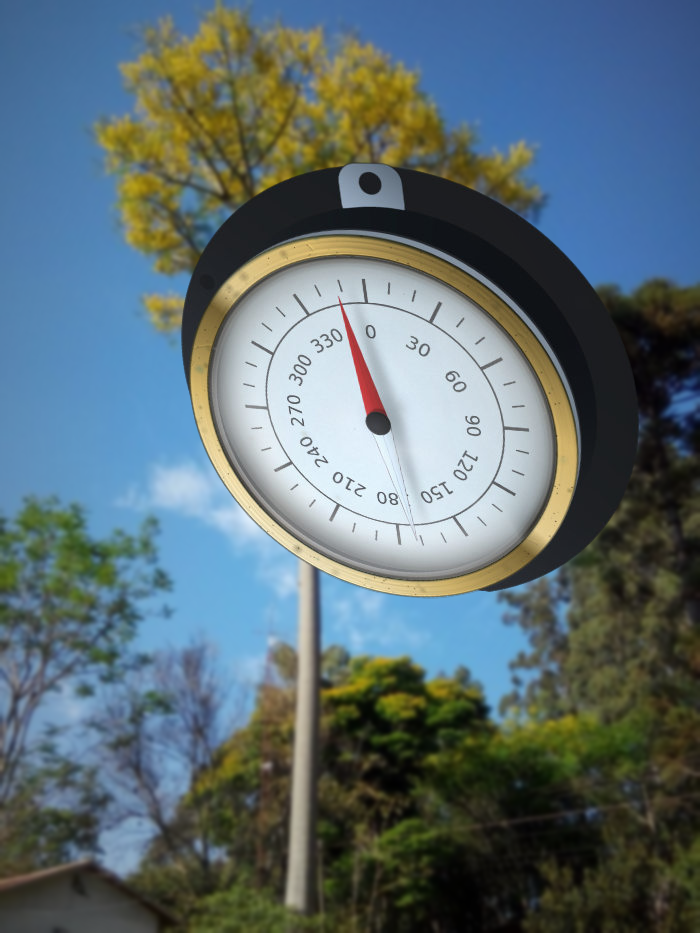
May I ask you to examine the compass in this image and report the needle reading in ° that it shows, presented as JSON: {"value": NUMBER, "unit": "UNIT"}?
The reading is {"value": 350, "unit": "°"}
